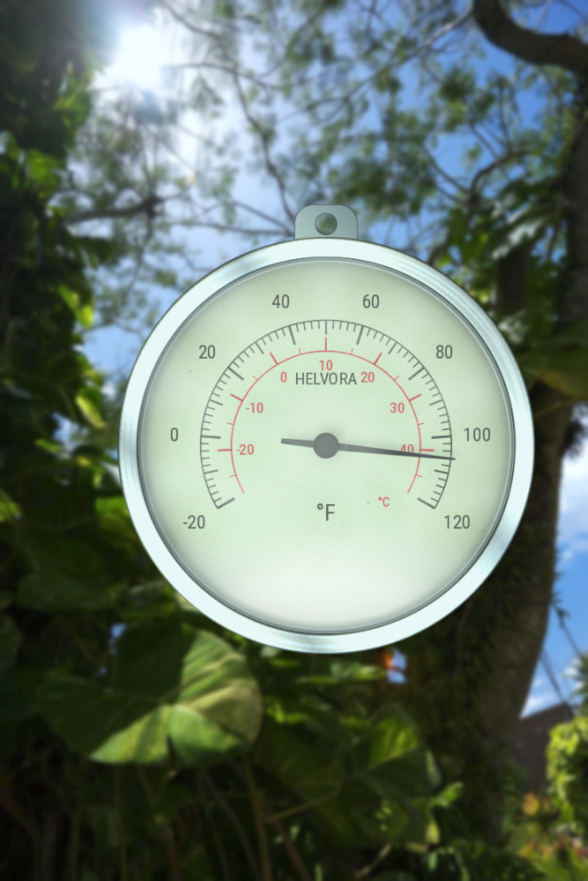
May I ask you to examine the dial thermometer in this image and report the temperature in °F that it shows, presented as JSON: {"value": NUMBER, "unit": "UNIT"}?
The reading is {"value": 106, "unit": "°F"}
